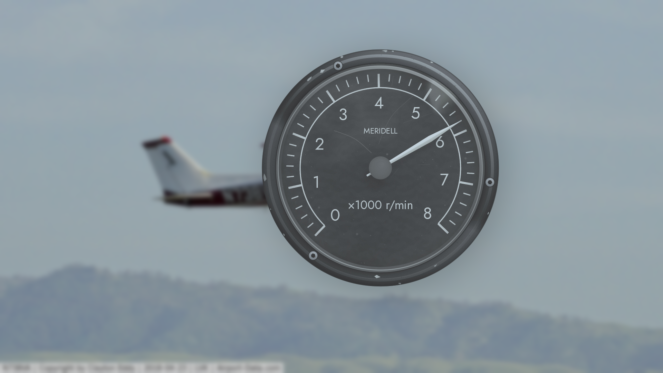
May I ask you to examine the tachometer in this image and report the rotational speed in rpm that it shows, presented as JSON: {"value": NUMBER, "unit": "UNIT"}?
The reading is {"value": 5800, "unit": "rpm"}
